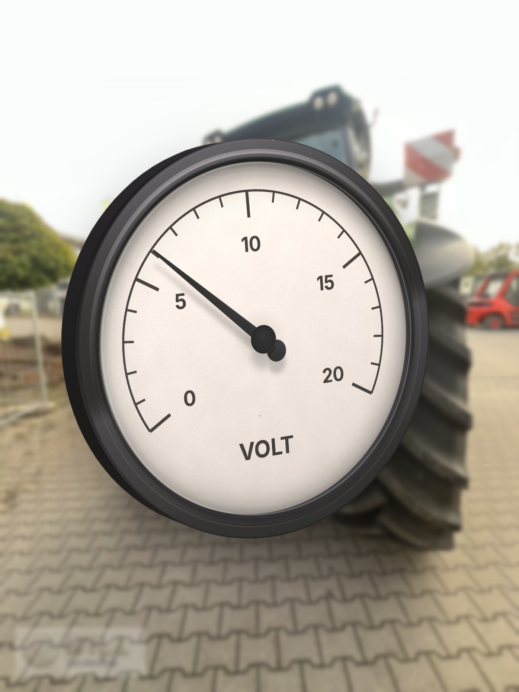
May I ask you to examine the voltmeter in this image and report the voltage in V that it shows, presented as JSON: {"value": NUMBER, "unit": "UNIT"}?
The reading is {"value": 6, "unit": "V"}
